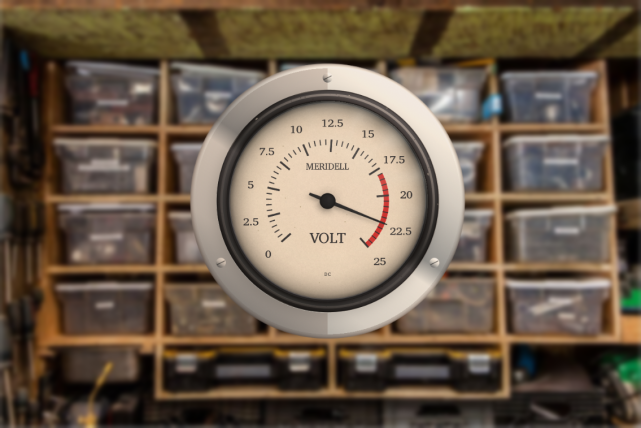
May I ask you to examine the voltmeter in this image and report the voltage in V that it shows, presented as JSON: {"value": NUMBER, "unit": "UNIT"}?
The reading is {"value": 22.5, "unit": "V"}
